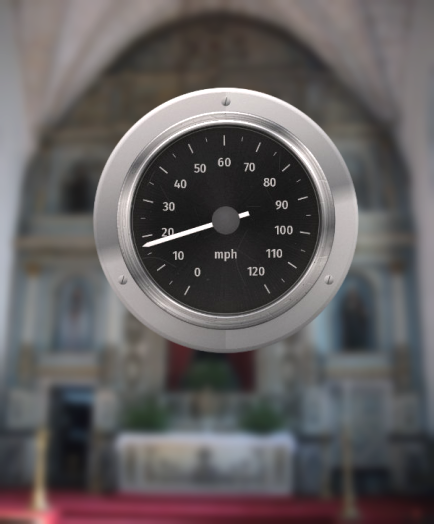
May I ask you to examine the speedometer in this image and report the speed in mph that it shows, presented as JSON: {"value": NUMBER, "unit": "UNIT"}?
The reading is {"value": 17.5, "unit": "mph"}
